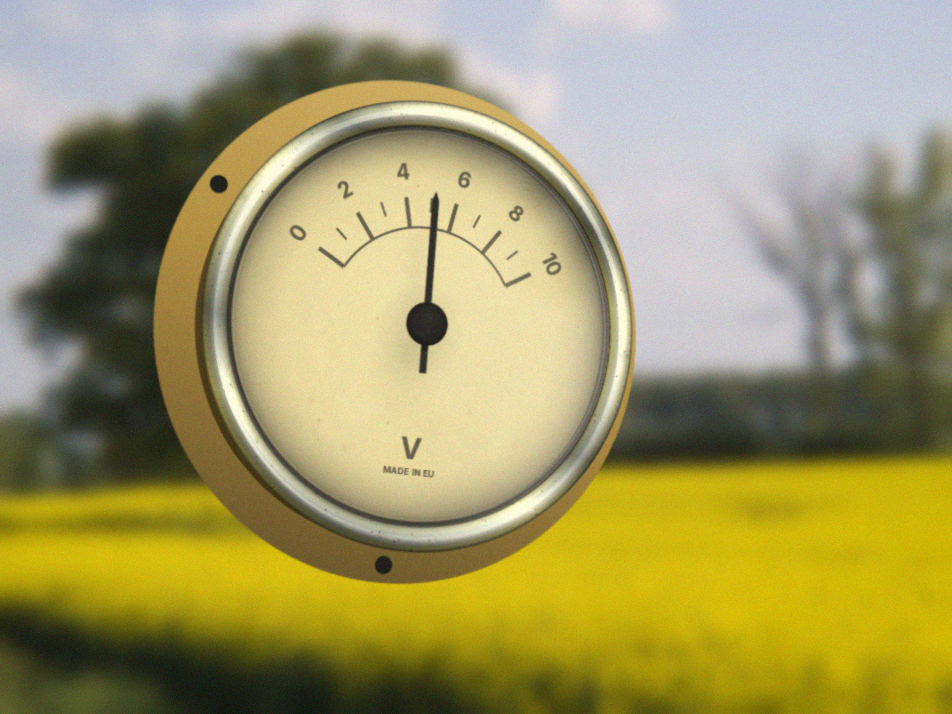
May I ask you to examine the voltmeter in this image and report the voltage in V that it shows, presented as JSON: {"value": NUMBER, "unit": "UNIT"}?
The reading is {"value": 5, "unit": "V"}
